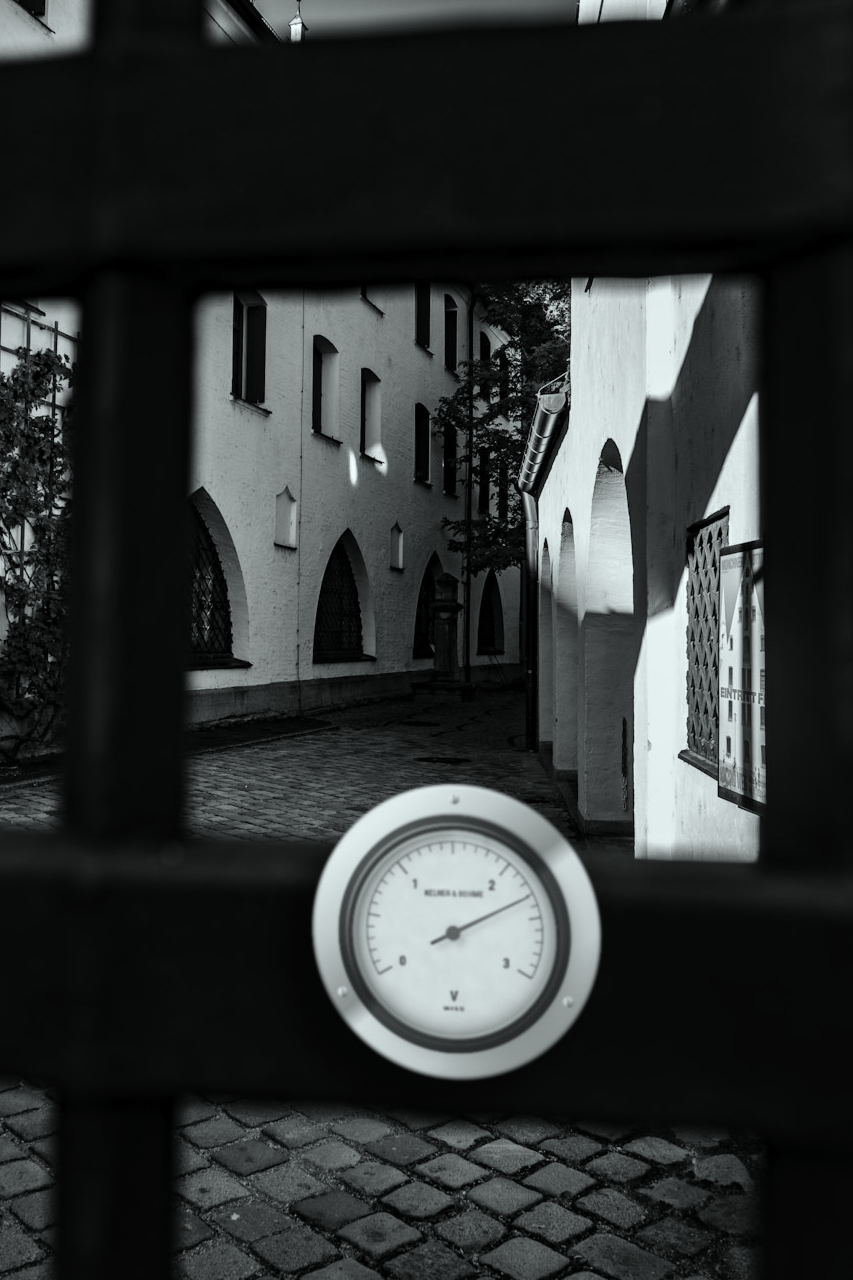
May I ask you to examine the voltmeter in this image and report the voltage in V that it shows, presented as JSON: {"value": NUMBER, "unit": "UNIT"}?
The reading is {"value": 2.3, "unit": "V"}
